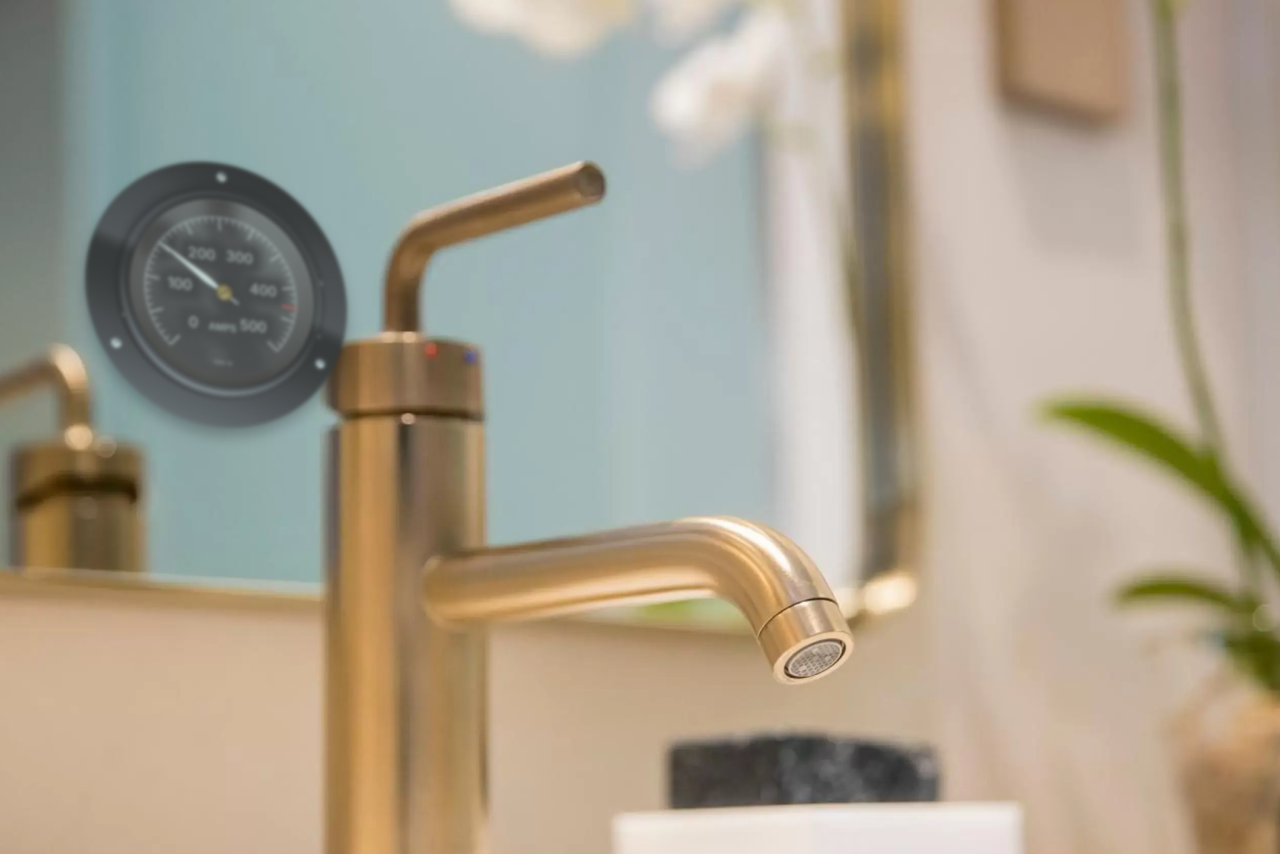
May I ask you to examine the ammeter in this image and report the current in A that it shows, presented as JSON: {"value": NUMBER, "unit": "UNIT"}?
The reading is {"value": 150, "unit": "A"}
